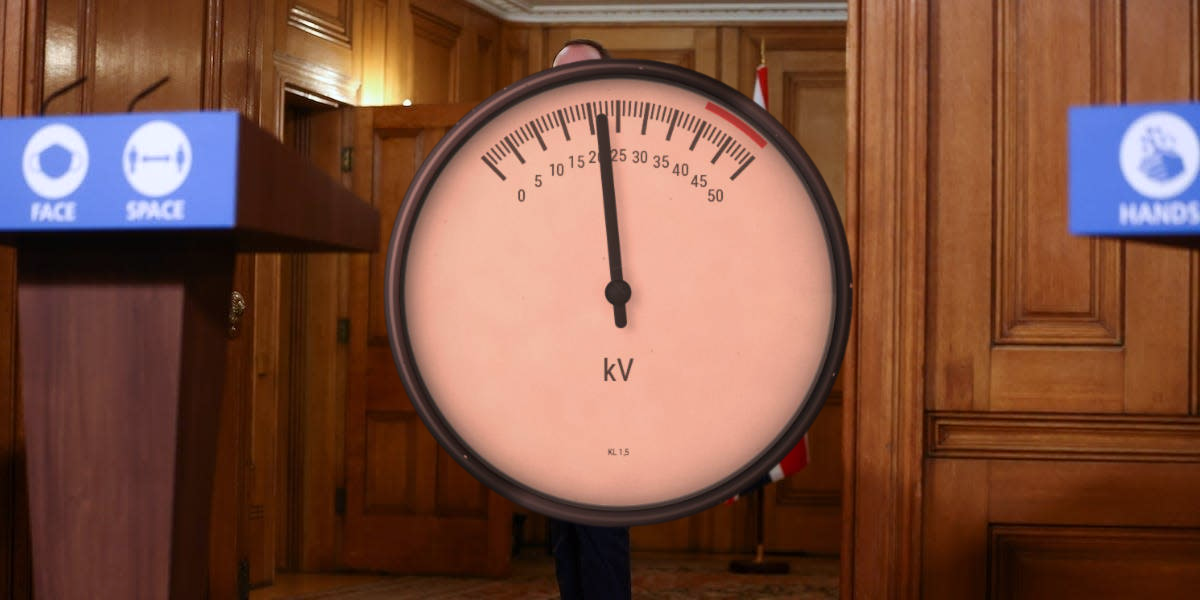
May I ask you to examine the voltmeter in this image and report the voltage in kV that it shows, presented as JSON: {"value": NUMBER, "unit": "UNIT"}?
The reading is {"value": 22, "unit": "kV"}
